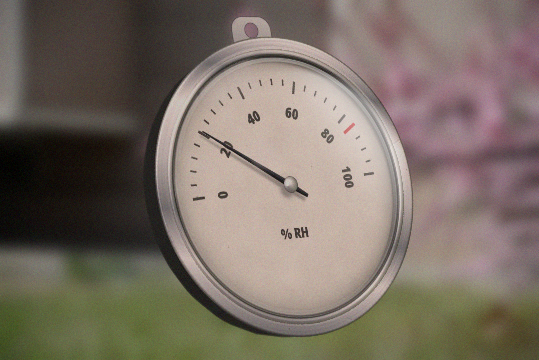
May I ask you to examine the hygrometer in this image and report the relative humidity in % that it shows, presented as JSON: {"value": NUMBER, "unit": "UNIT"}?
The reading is {"value": 20, "unit": "%"}
